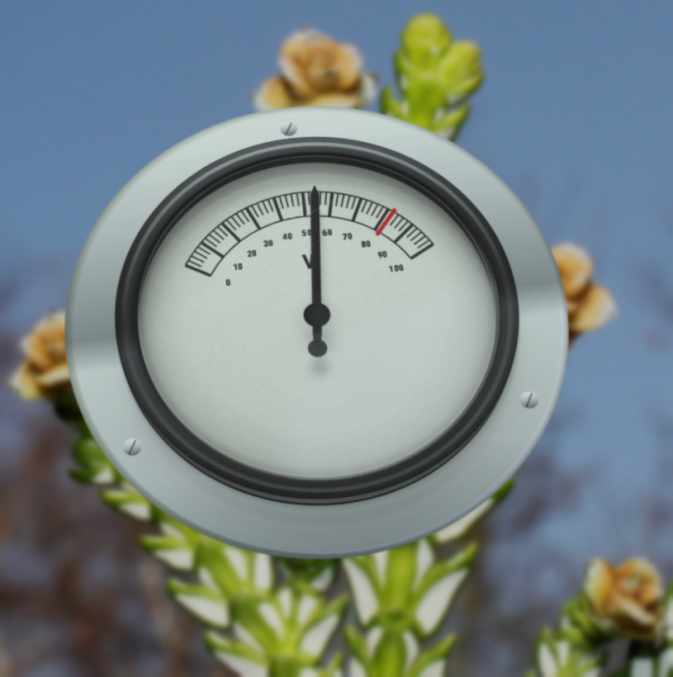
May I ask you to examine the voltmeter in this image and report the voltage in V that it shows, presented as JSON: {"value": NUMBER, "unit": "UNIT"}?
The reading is {"value": 54, "unit": "V"}
